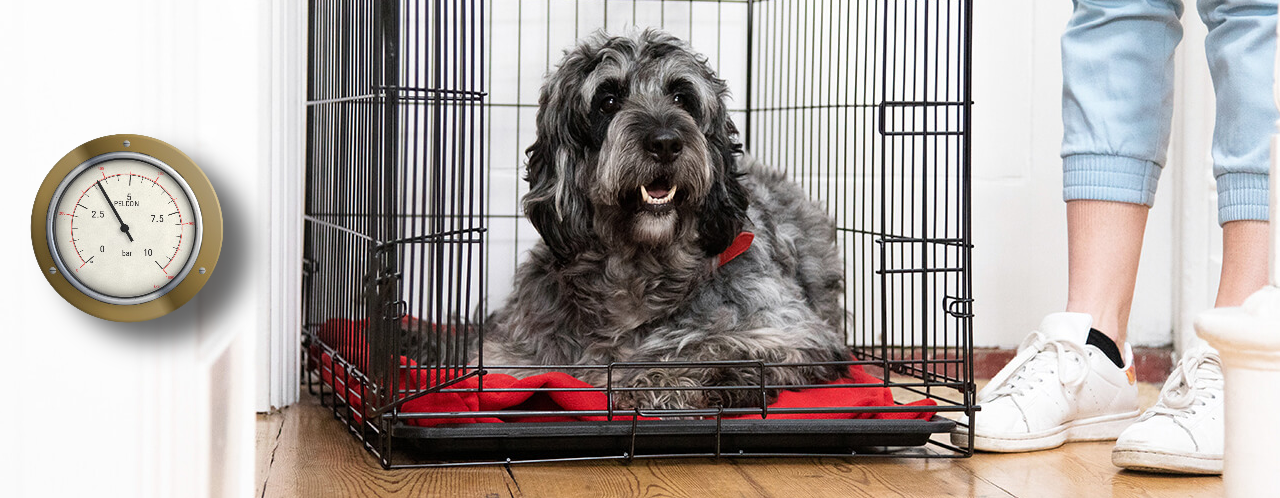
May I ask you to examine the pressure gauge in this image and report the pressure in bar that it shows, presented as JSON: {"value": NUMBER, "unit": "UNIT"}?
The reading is {"value": 3.75, "unit": "bar"}
